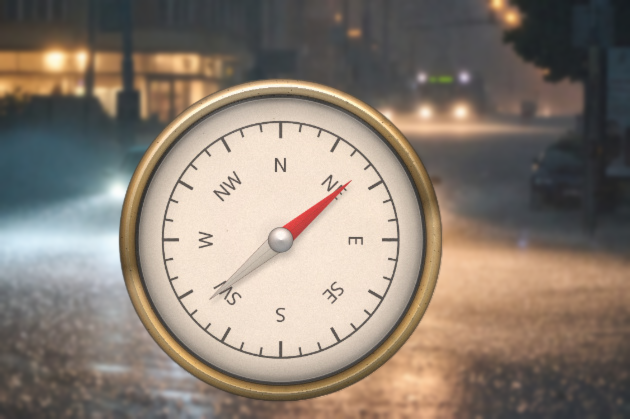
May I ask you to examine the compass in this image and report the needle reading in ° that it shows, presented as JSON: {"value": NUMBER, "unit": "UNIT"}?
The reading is {"value": 50, "unit": "°"}
